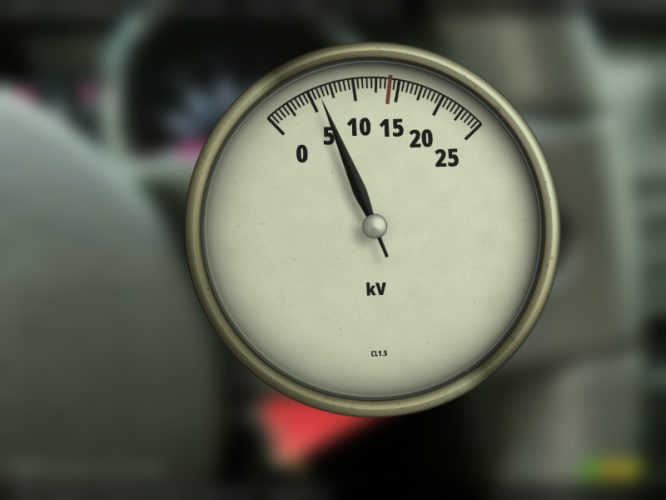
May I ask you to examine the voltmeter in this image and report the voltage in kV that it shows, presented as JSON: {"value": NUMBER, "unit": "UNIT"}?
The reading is {"value": 6, "unit": "kV"}
